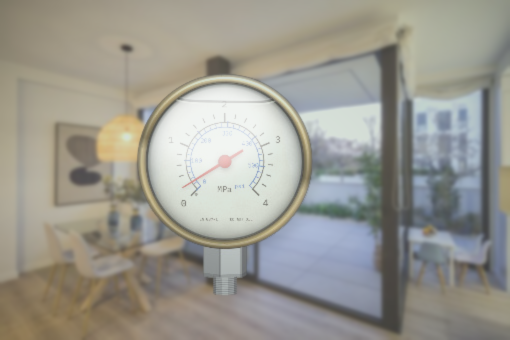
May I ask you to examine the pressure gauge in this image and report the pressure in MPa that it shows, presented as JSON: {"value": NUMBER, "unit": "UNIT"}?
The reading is {"value": 0.2, "unit": "MPa"}
